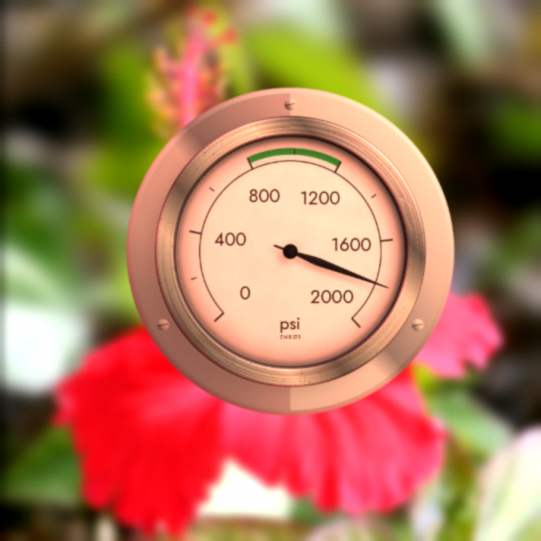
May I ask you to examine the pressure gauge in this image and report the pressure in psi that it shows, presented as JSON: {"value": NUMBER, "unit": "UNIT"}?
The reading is {"value": 1800, "unit": "psi"}
